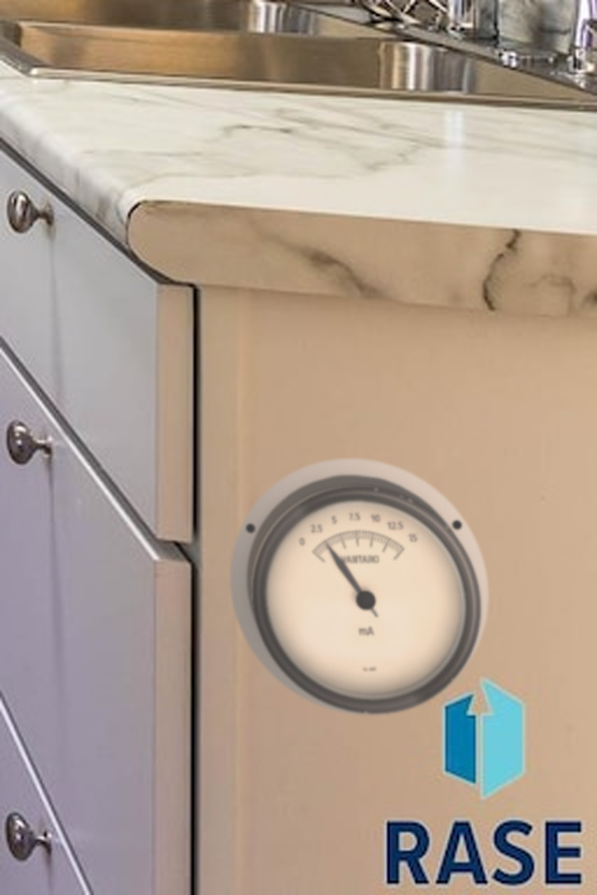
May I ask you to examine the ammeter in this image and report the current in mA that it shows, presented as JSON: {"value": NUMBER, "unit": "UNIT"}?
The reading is {"value": 2.5, "unit": "mA"}
